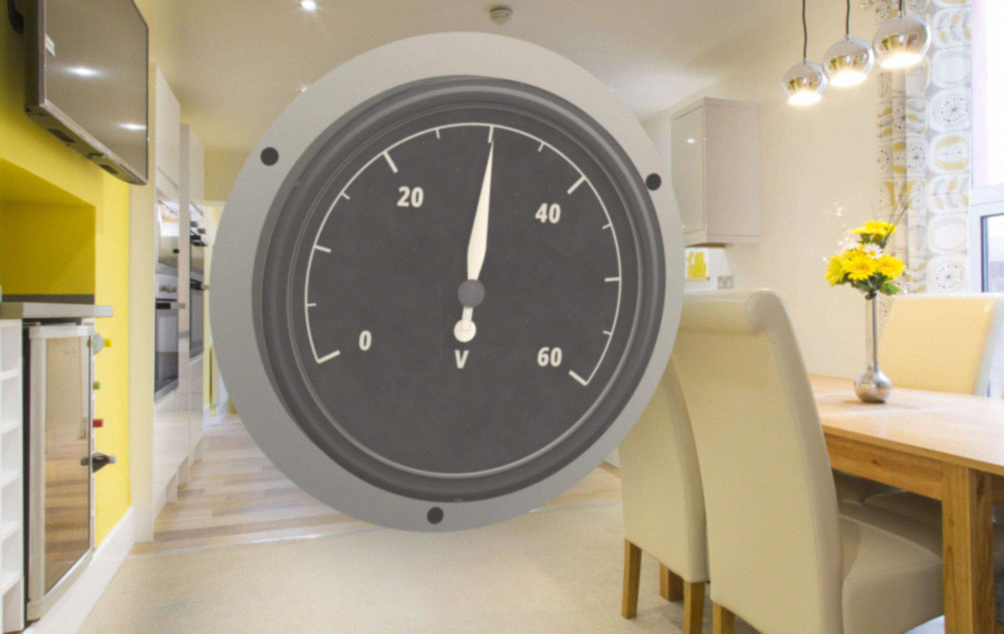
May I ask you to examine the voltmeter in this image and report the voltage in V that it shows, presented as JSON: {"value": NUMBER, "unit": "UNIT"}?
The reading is {"value": 30, "unit": "V"}
